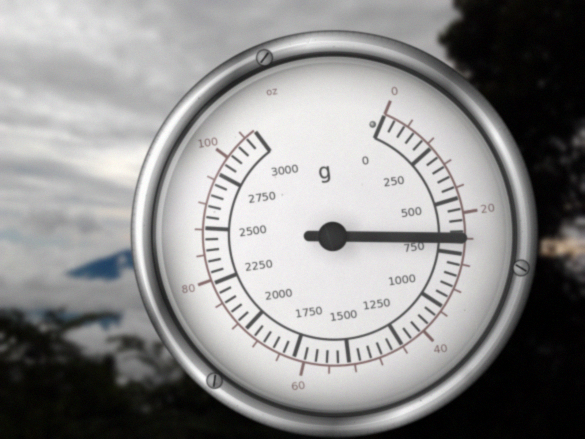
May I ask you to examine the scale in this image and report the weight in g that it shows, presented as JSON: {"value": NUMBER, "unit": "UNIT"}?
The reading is {"value": 675, "unit": "g"}
